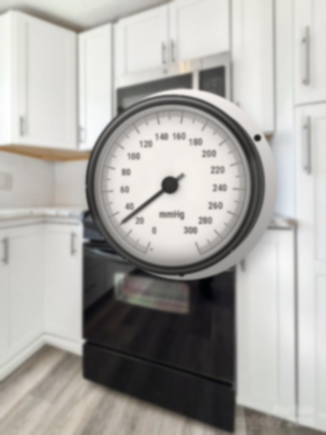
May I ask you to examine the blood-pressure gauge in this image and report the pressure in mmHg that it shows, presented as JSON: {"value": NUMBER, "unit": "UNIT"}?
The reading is {"value": 30, "unit": "mmHg"}
